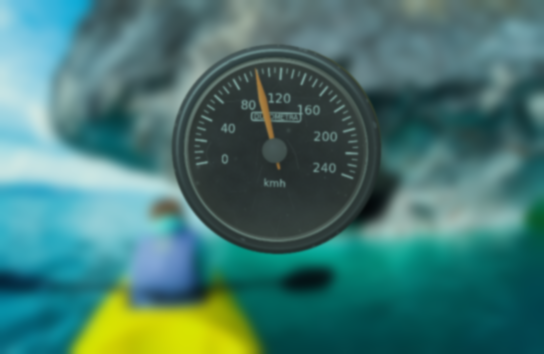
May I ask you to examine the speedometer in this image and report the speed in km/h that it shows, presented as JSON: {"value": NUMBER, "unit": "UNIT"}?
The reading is {"value": 100, "unit": "km/h"}
